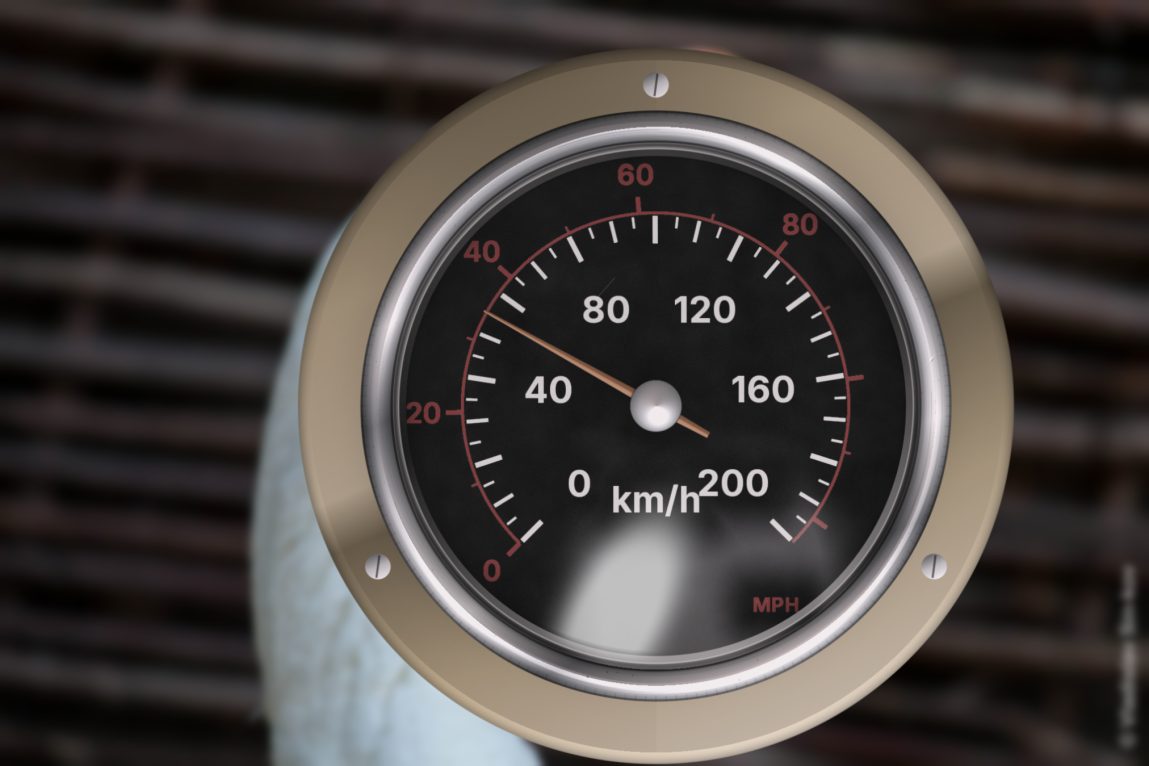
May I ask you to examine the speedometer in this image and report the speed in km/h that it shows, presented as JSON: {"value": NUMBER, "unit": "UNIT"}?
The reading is {"value": 55, "unit": "km/h"}
